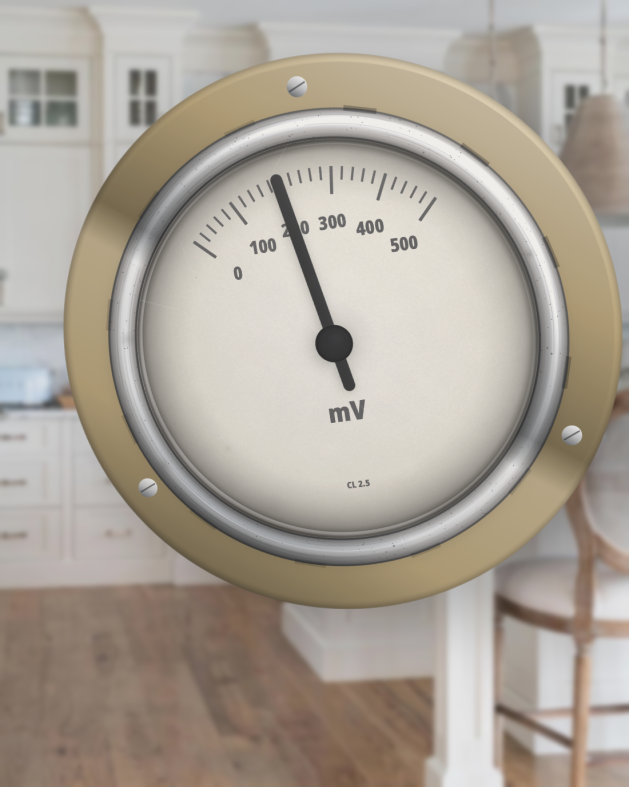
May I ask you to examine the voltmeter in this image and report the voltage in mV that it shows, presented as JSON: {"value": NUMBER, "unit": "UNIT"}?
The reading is {"value": 200, "unit": "mV"}
